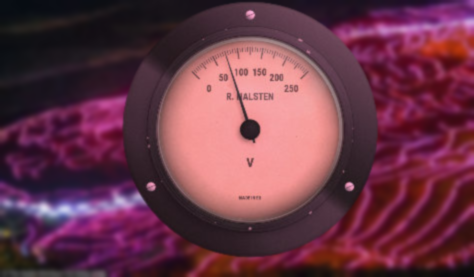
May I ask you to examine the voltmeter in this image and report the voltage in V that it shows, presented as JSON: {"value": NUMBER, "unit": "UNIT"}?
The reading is {"value": 75, "unit": "V"}
